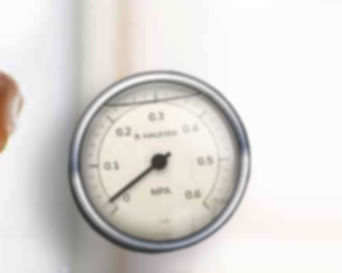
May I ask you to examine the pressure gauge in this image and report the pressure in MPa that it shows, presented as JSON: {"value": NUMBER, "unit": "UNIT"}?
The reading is {"value": 0.02, "unit": "MPa"}
